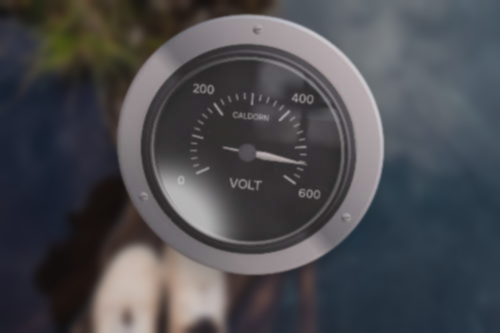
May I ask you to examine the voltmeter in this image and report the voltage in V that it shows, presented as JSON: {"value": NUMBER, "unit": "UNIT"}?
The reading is {"value": 540, "unit": "V"}
